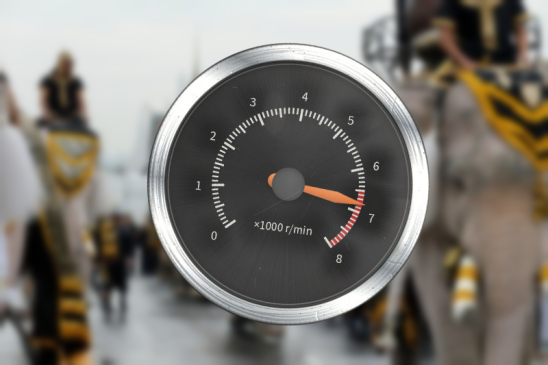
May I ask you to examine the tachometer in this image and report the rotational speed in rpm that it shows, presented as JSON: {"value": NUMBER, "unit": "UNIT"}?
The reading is {"value": 6800, "unit": "rpm"}
